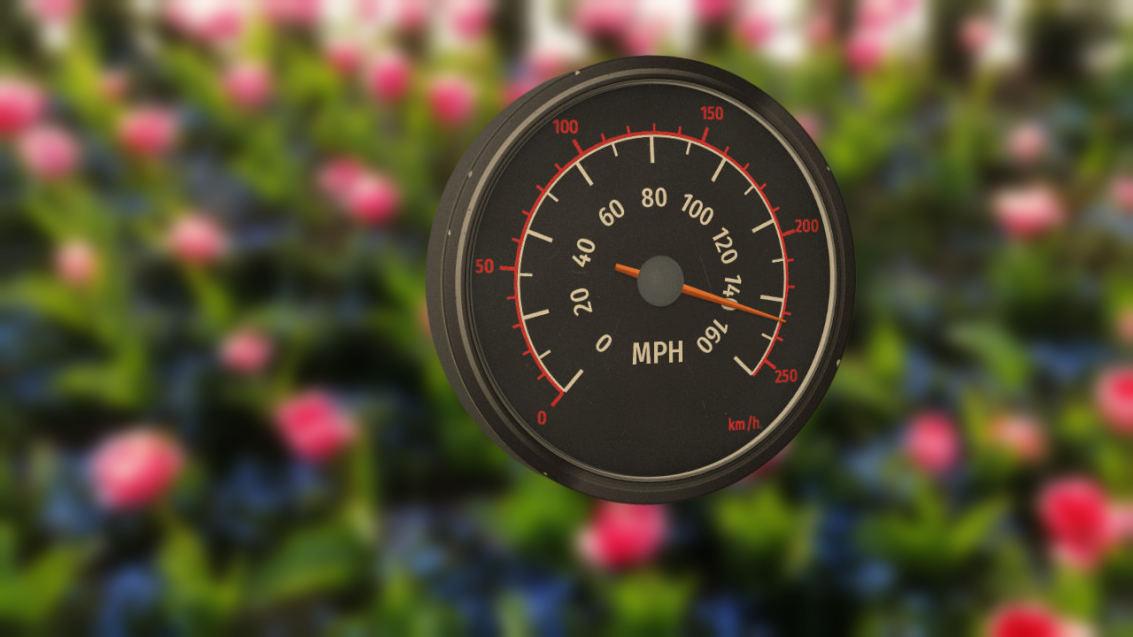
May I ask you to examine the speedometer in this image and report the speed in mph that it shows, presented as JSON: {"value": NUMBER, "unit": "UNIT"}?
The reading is {"value": 145, "unit": "mph"}
